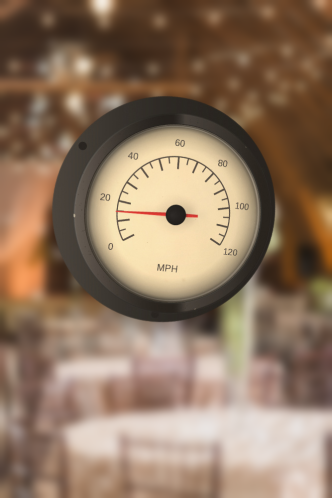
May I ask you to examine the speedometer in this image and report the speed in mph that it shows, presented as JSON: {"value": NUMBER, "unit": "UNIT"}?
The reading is {"value": 15, "unit": "mph"}
